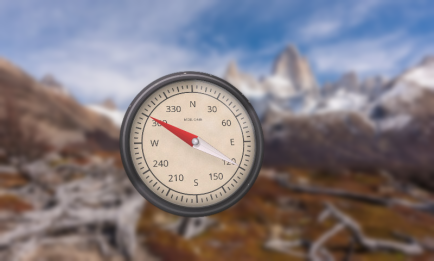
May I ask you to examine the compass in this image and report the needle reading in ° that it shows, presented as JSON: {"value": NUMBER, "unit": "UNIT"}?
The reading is {"value": 300, "unit": "°"}
